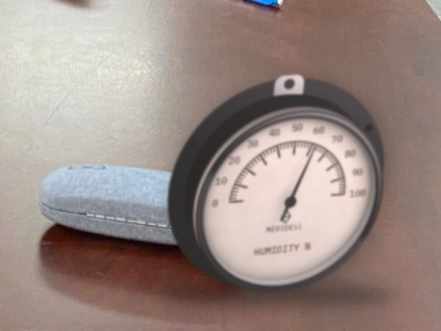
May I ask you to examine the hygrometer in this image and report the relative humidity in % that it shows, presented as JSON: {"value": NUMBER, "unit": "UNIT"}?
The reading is {"value": 60, "unit": "%"}
